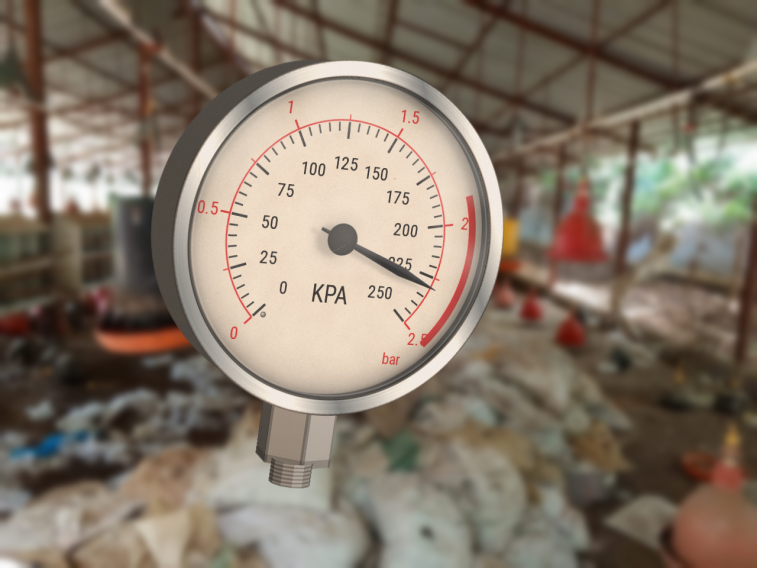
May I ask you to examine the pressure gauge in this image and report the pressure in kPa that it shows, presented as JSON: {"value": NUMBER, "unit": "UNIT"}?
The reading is {"value": 230, "unit": "kPa"}
